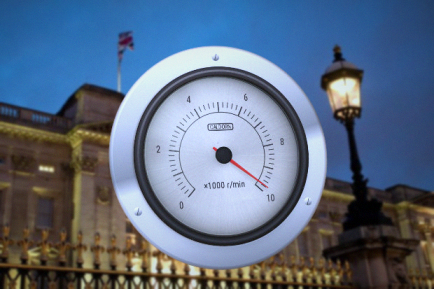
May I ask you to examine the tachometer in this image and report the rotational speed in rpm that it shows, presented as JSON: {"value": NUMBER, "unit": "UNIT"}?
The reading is {"value": 9800, "unit": "rpm"}
